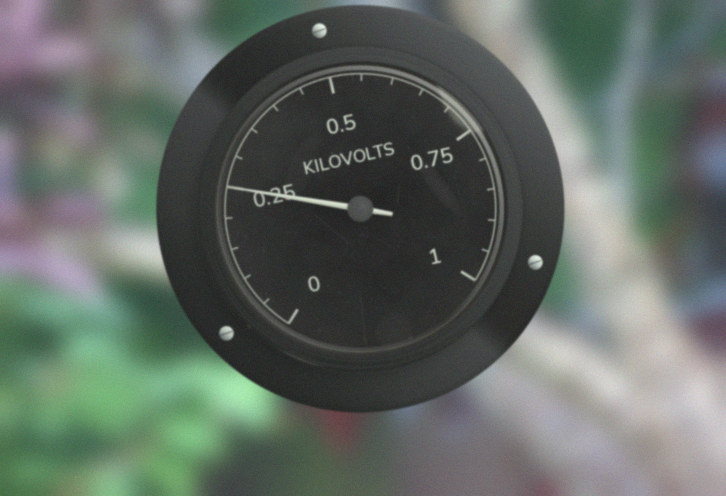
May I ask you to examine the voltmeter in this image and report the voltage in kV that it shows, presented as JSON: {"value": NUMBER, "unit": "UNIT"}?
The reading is {"value": 0.25, "unit": "kV"}
